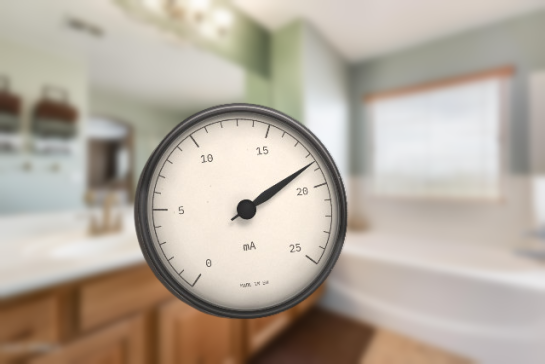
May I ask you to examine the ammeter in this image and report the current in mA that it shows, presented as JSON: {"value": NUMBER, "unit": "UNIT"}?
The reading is {"value": 18.5, "unit": "mA"}
